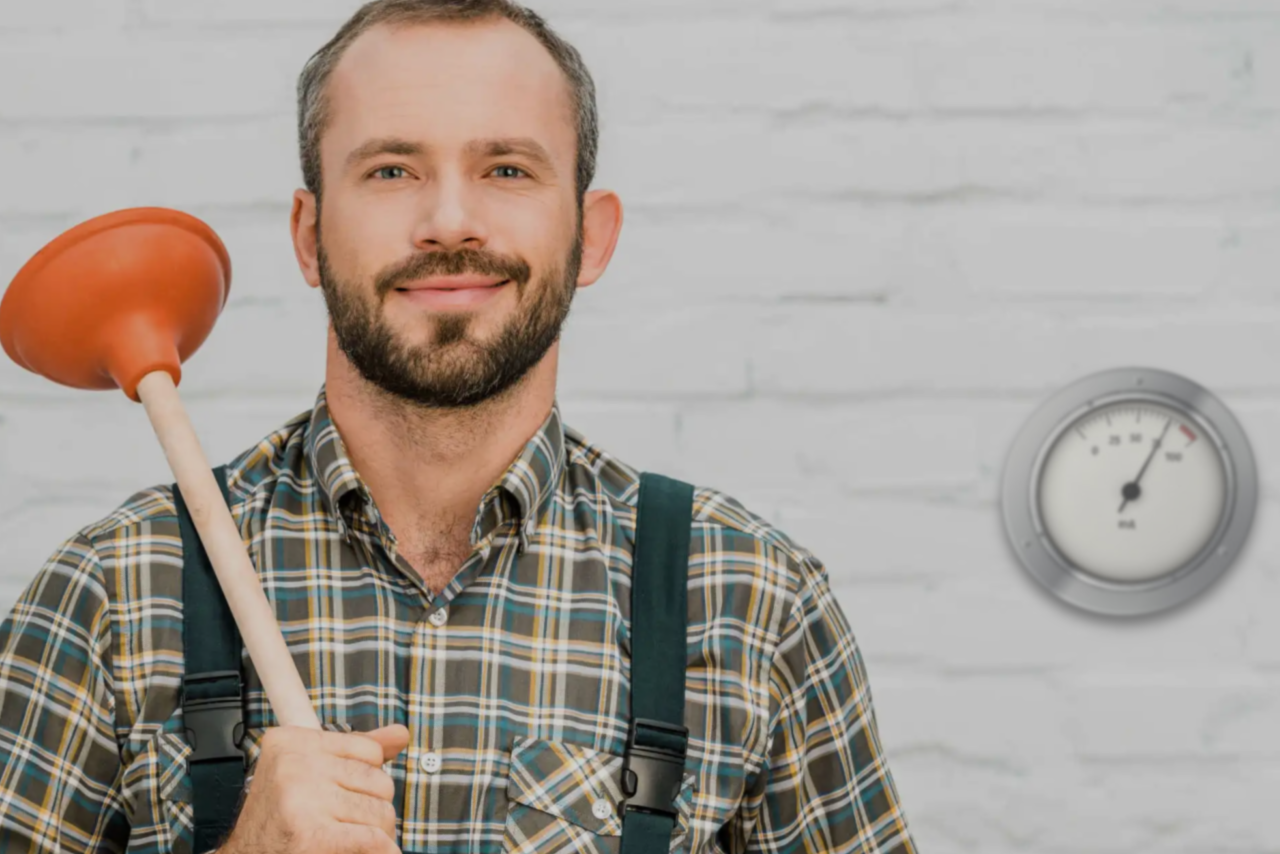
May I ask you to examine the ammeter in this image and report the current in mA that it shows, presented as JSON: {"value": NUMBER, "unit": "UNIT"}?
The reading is {"value": 75, "unit": "mA"}
